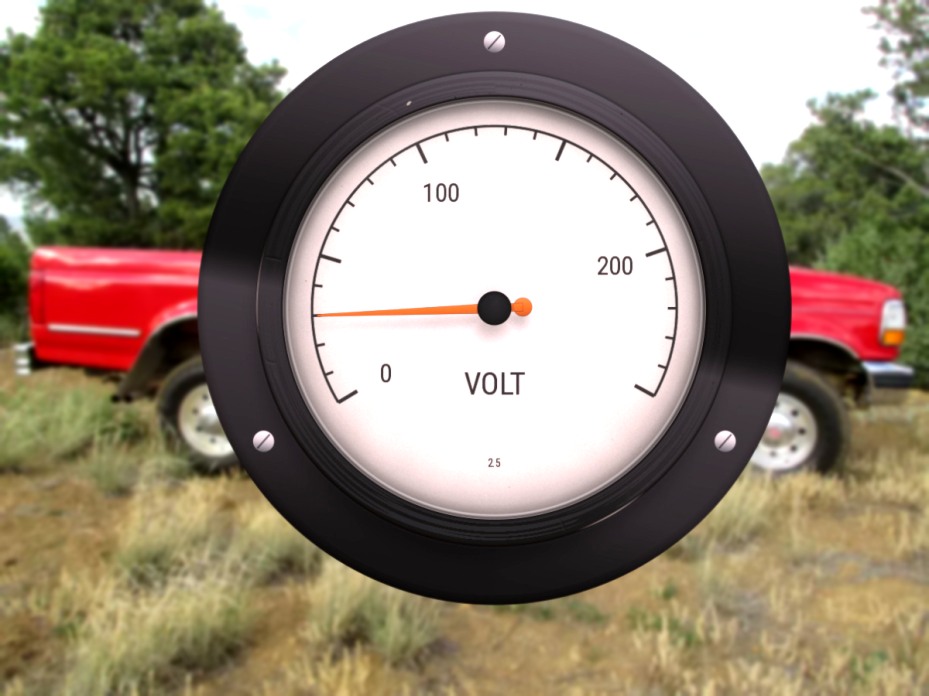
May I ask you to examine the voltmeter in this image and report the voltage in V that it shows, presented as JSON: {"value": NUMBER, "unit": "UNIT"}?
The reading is {"value": 30, "unit": "V"}
